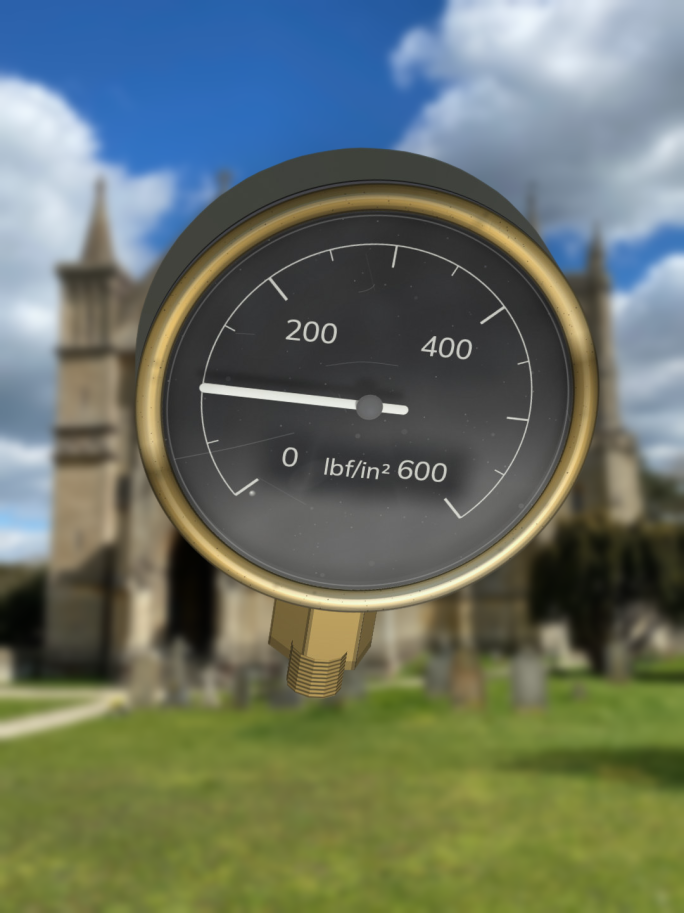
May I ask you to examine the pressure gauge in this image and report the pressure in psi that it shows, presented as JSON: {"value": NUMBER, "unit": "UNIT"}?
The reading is {"value": 100, "unit": "psi"}
